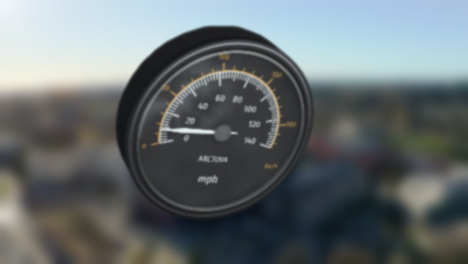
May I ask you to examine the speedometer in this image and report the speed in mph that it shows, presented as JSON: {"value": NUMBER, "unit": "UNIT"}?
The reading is {"value": 10, "unit": "mph"}
